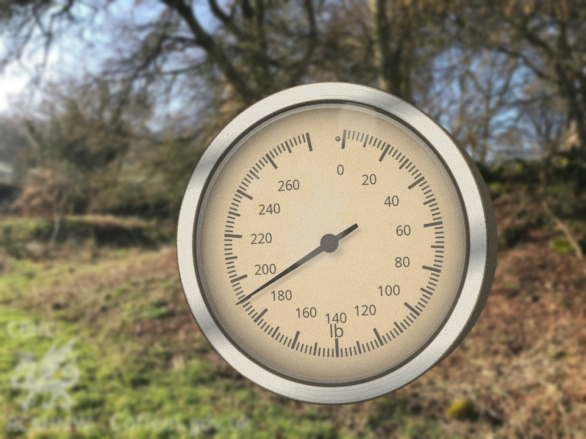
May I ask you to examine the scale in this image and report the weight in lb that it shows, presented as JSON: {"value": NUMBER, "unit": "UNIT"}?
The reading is {"value": 190, "unit": "lb"}
